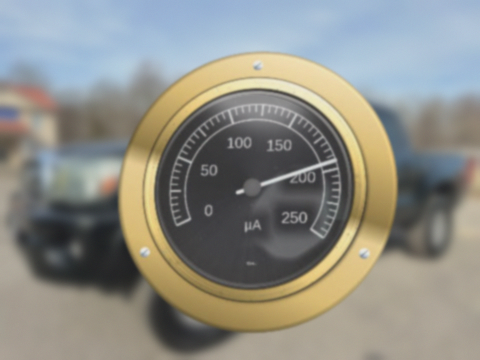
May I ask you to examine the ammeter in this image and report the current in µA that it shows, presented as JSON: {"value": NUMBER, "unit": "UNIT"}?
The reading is {"value": 195, "unit": "µA"}
